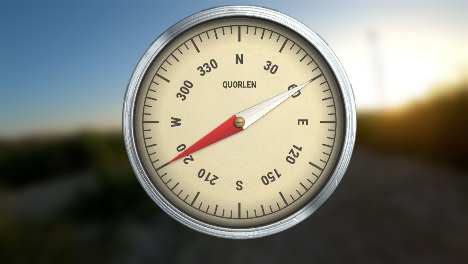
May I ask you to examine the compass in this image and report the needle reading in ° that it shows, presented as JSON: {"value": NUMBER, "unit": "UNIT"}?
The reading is {"value": 240, "unit": "°"}
